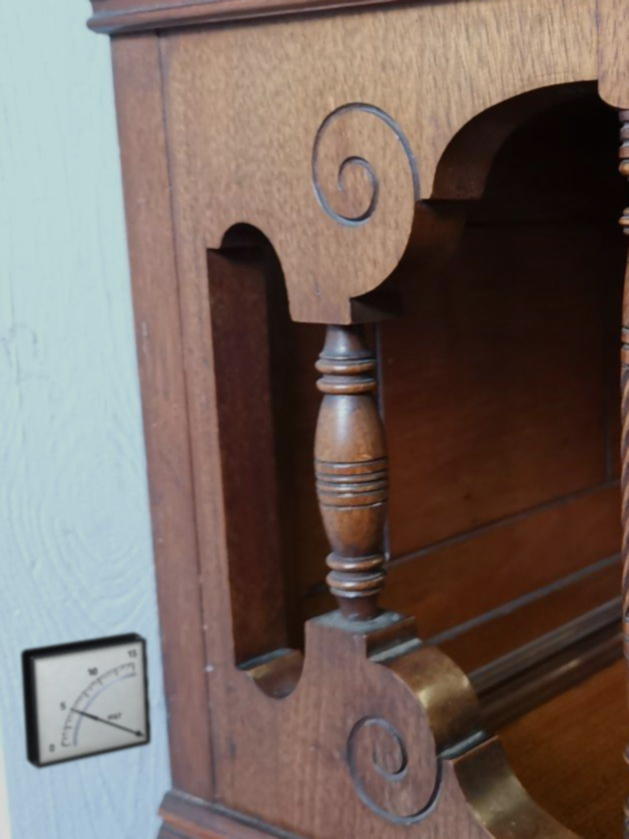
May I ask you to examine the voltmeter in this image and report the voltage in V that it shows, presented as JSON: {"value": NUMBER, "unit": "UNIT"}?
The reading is {"value": 5, "unit": "V"}
